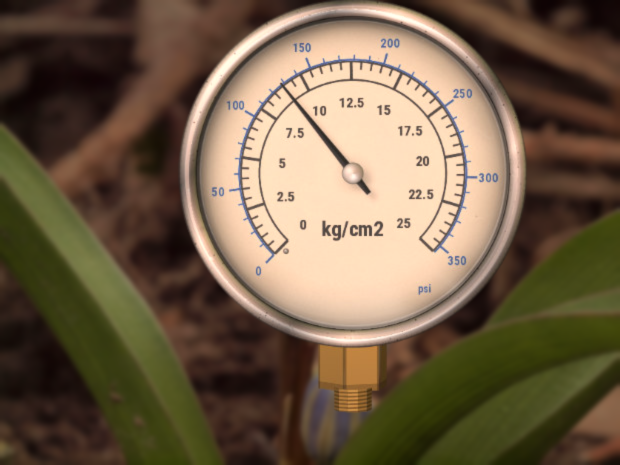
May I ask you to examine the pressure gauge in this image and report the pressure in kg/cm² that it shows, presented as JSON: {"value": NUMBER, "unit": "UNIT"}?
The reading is {"value": 9, "unit": "kg/cm²"}
